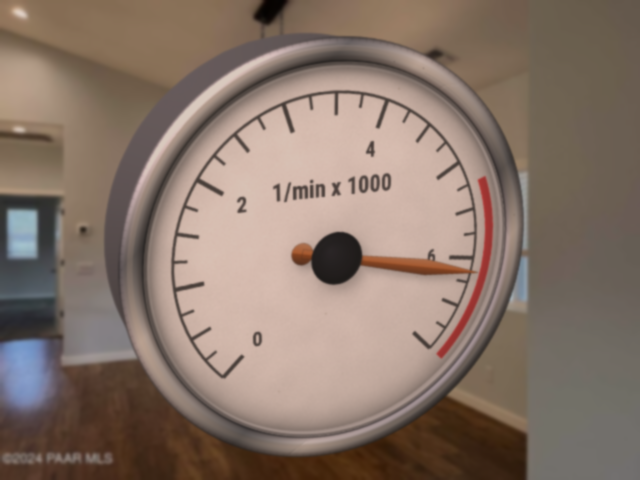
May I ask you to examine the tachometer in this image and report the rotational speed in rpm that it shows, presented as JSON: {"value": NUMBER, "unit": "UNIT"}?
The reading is {"value": 6125, "unit": "rpm"}
